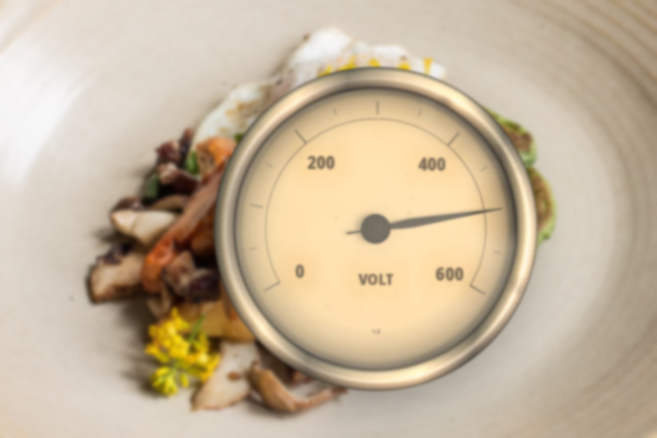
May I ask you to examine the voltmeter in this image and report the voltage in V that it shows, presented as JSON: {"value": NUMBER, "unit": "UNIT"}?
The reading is {"value": 500, "unit": "V"}
